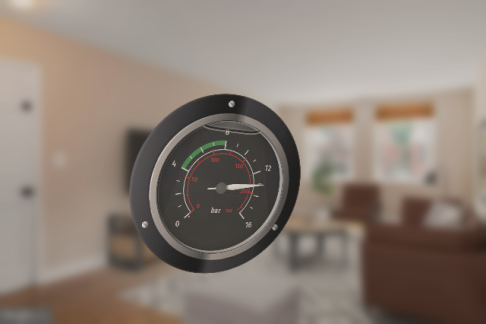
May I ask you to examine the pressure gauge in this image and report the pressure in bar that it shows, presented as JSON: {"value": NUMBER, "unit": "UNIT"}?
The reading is {"value": 13, "unit": "bar"}
